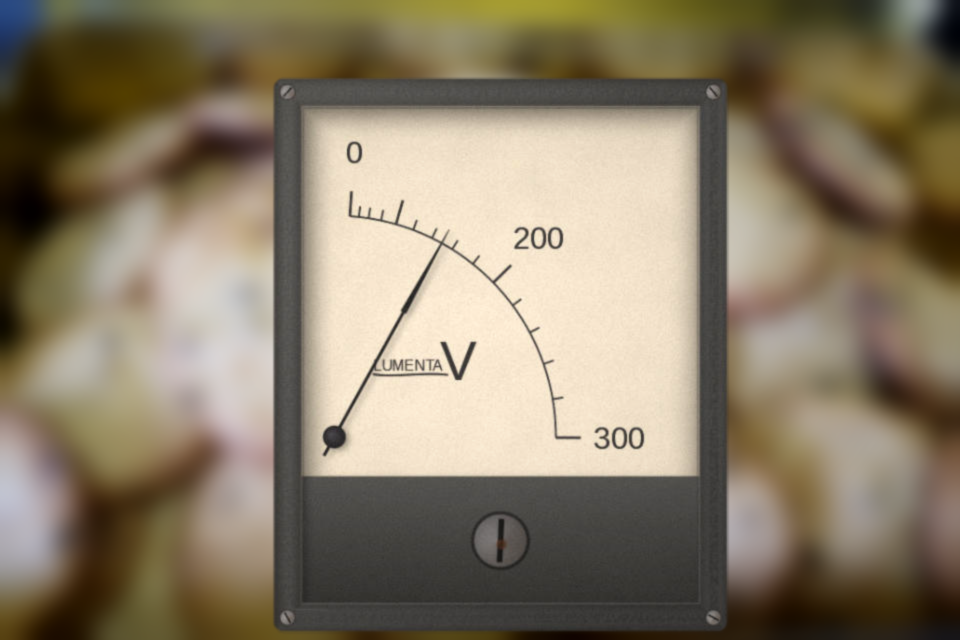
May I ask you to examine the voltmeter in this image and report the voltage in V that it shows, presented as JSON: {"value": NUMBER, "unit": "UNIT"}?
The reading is {"value": 150, "unit": "V"}
